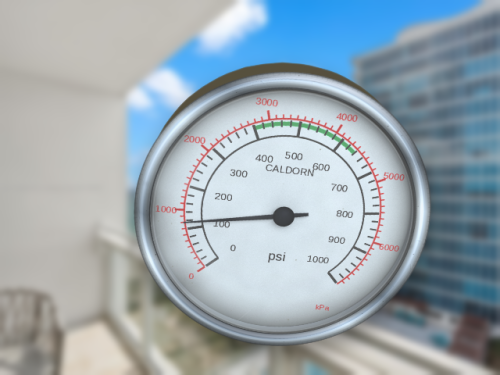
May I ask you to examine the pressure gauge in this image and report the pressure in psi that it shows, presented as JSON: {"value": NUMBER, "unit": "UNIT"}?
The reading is {"value": 120, "unit": "psi"}
